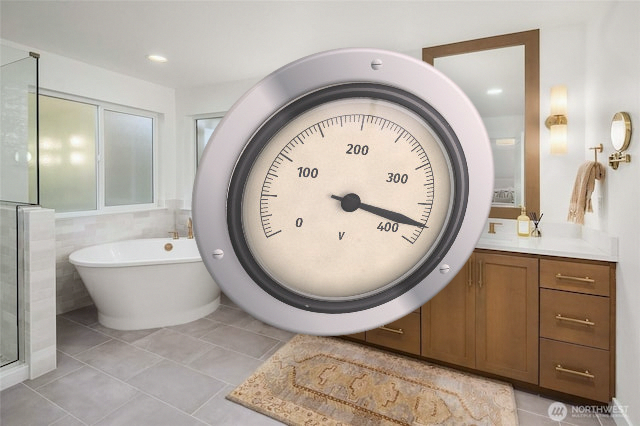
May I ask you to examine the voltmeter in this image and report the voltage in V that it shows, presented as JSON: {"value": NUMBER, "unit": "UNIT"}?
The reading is {"value": 375, "unit": "V"}
